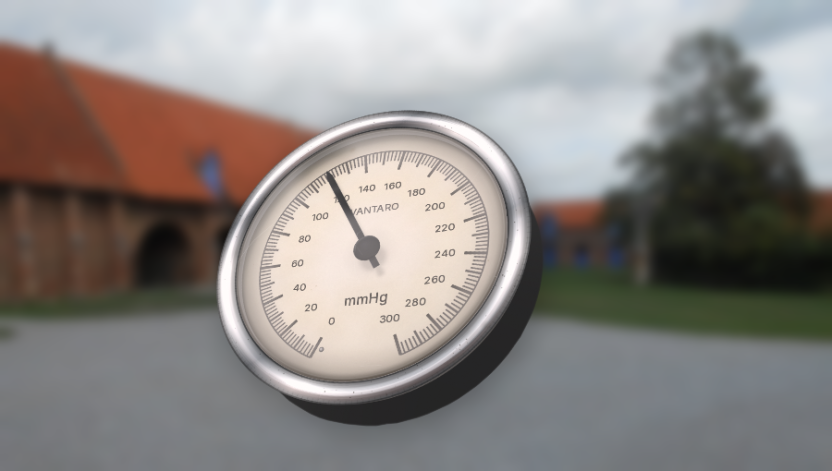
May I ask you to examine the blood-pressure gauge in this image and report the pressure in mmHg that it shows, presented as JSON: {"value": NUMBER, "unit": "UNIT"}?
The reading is {"value": 120, "unit": "mmHg"}
